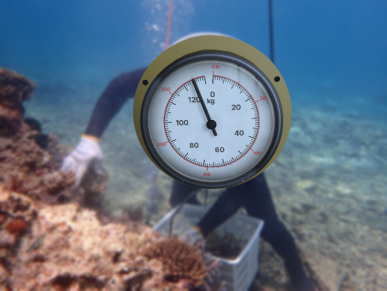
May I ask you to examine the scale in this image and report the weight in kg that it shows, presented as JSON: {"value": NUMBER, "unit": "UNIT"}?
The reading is {"value": 125, "unit": "kg"}
